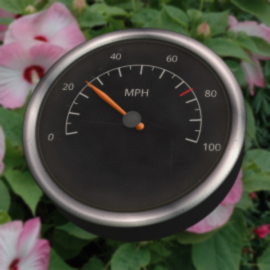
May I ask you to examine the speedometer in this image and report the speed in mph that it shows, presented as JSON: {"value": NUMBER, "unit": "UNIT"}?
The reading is {"value": 25, "unit": "mph"}
